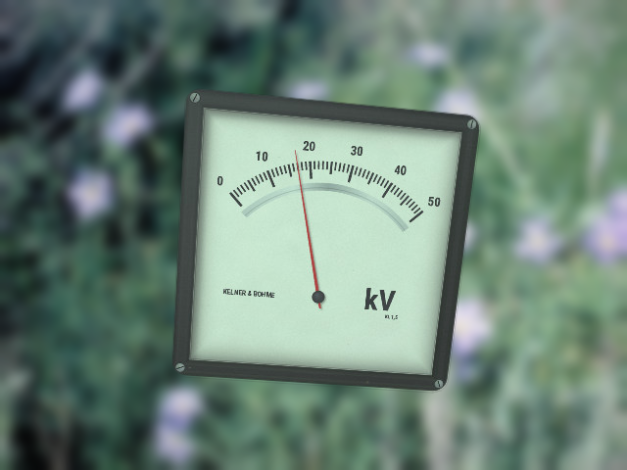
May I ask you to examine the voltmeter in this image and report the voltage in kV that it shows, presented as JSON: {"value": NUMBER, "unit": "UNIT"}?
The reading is {"value": 17, "unit": "kV"}
